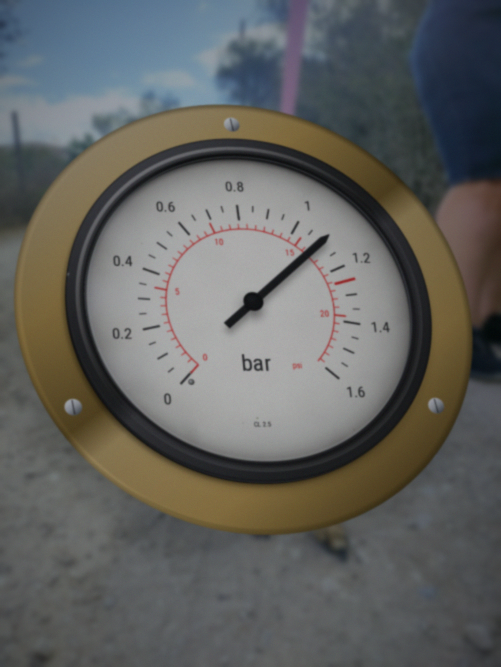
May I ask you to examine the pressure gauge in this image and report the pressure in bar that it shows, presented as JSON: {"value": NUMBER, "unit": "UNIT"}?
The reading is {"value": 1.1, "unit": "bar"}
